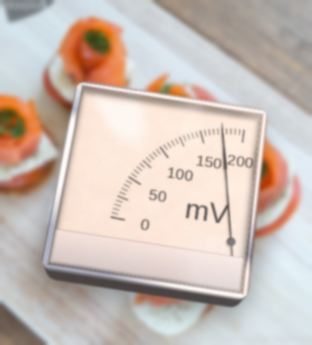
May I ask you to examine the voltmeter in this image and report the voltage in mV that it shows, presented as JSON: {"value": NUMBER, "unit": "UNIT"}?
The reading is {"value": 175, "unit": "mV"}
